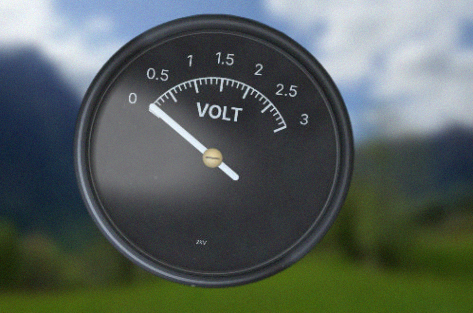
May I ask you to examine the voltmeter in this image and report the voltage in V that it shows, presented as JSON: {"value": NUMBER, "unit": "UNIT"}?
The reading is {"value": 0.1, "unit": "V"}
